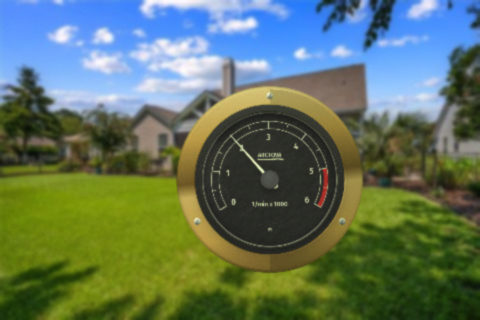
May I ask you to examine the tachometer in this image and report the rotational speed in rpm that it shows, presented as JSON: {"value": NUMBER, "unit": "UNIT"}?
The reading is {"value": 2000, "unit": "rpm"}
